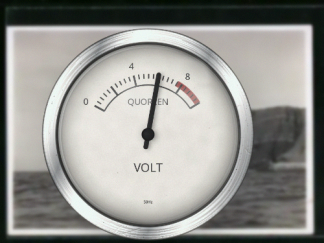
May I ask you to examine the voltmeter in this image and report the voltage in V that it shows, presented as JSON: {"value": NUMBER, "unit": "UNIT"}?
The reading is {"value": 6, "unit": "V"}
